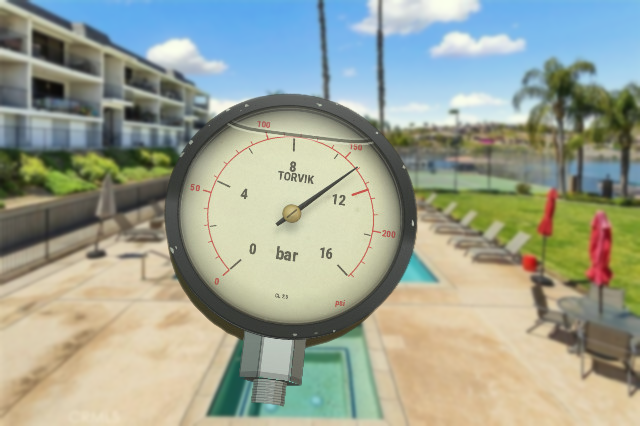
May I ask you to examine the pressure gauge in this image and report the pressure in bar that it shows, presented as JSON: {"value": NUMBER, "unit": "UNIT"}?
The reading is {"value": 11, "unit": "bar"}
